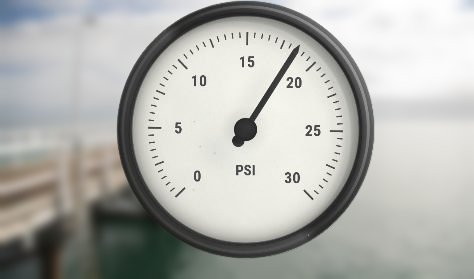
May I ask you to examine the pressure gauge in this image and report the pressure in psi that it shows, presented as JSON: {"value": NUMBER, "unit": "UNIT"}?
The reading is {"value": 18.5, "unit": "psi"}
